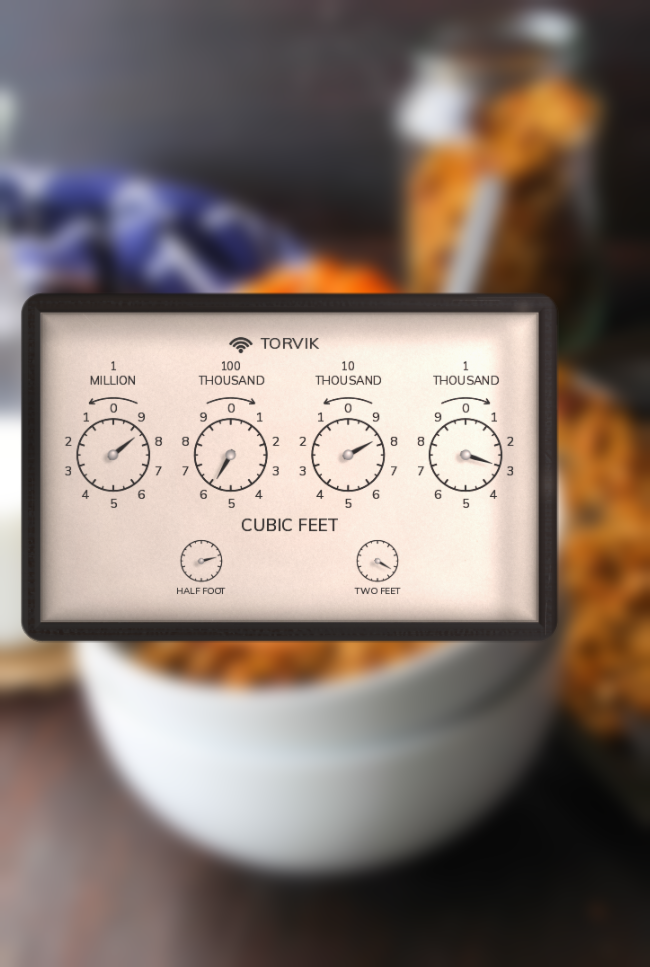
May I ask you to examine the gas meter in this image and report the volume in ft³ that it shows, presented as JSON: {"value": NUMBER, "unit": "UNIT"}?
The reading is {"value": 858300, "unit": "ft³"}
